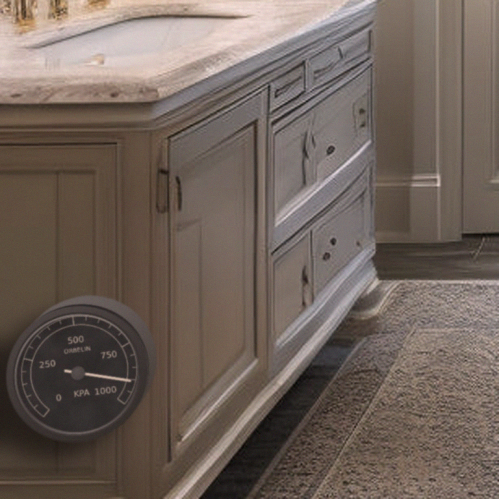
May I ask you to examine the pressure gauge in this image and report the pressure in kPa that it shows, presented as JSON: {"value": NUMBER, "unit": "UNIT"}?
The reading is {"value": 900, "unit": "kPa"}
